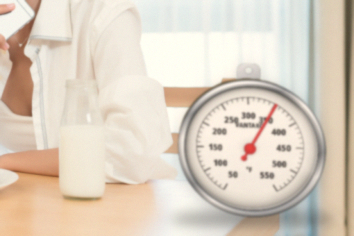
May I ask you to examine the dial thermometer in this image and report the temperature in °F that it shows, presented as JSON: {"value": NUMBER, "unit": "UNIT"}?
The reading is {"value": 350, "unit": "°F"}
